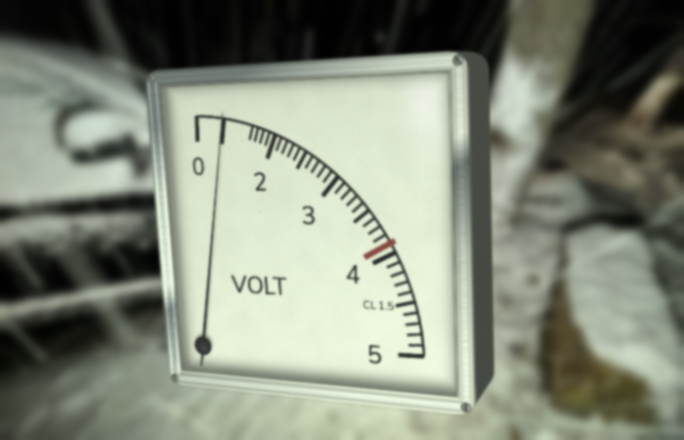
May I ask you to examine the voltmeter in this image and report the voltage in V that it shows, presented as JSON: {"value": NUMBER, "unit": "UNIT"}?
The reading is {"value": 1, "unit": "V"}
